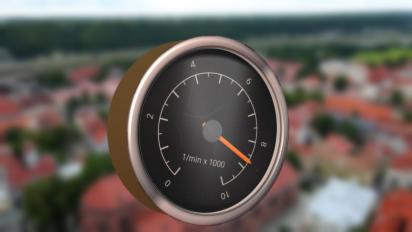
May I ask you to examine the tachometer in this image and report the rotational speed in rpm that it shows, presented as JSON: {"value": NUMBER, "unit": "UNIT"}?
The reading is {"value": 8750, "unit": "rpm"}
